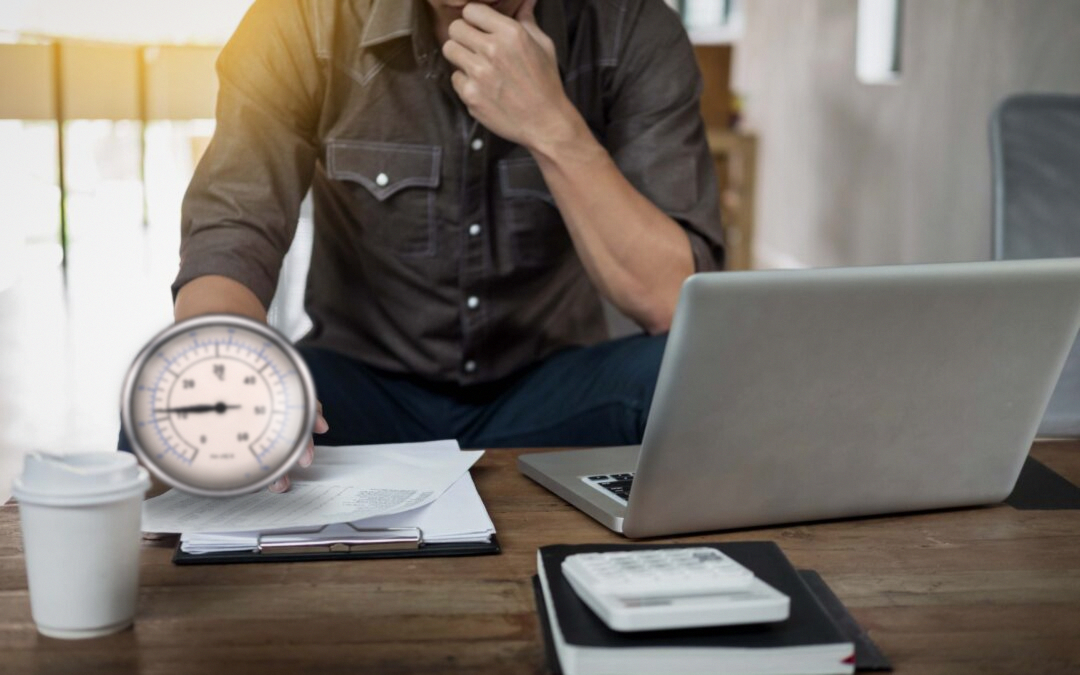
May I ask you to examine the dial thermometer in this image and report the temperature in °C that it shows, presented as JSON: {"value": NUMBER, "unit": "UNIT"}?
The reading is {"value": 12, "unit": "°C"}
